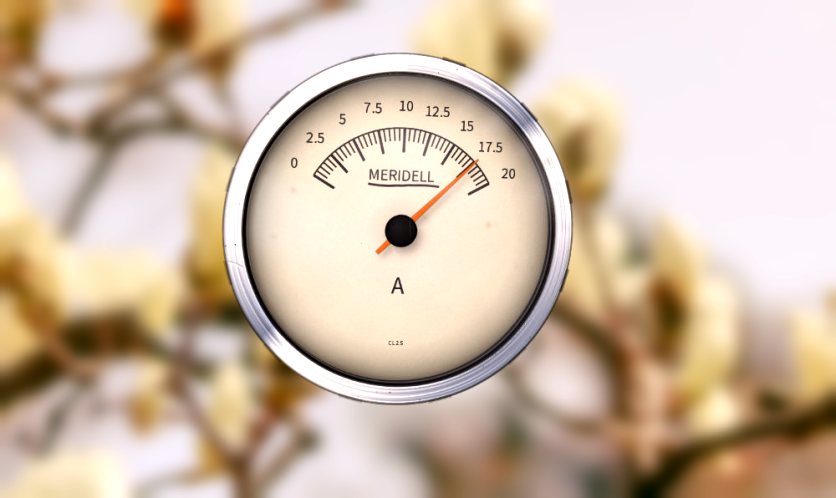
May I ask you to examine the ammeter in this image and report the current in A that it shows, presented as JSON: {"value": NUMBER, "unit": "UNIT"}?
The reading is {"value": 17.5, "unit": "A"}
